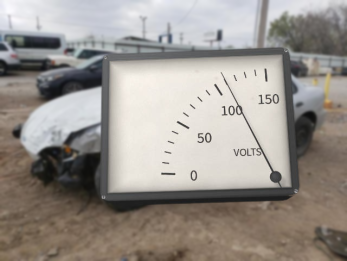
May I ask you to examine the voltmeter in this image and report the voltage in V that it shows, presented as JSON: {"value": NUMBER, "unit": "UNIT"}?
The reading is {"value": 110, "unit": "V"}
